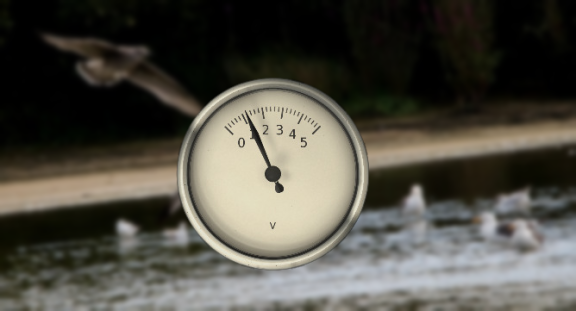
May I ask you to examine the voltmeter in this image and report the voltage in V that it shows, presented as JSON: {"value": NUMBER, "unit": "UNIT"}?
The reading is {"value": 1.2, "unit": "V"}
